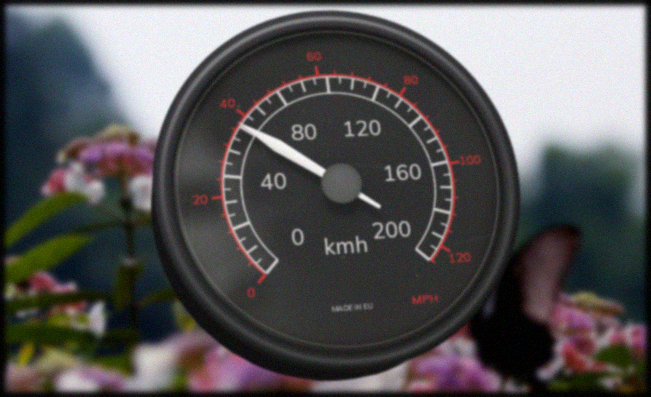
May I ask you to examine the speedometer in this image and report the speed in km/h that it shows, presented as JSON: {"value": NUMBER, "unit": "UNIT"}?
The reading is {"value": 60, "unit": "km/h"}
